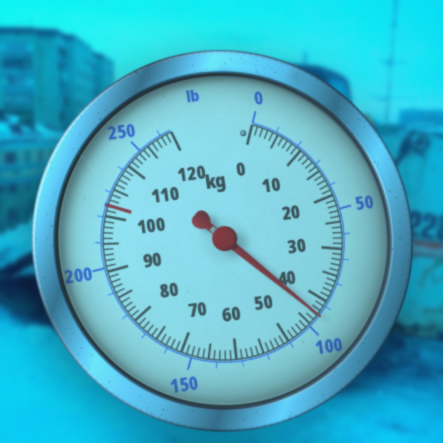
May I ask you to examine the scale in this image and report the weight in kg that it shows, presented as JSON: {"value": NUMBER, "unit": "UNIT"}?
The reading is {"value": 43, "unit": "kg"}
